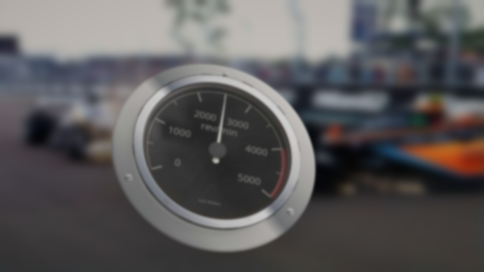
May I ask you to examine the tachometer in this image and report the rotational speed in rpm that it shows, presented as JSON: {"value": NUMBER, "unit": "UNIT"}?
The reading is {"value": 2500, "unit": "rpm"}
